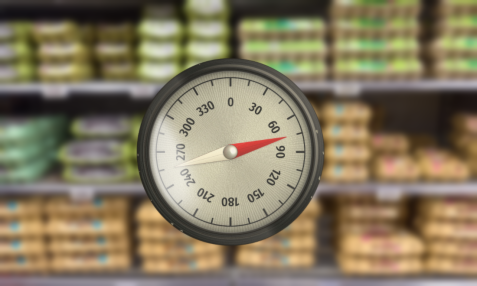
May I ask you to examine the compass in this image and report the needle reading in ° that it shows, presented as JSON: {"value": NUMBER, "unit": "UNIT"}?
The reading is {"value": 75, "unit": "°"}
